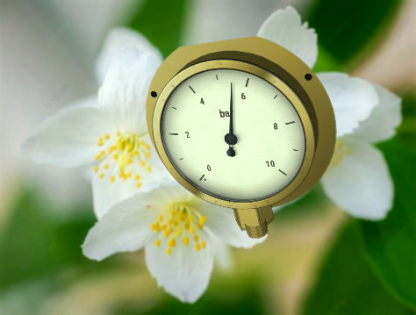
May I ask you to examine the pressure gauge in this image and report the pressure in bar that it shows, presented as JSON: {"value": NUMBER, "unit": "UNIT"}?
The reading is {"value": 5.5, "unit": "bar"}
